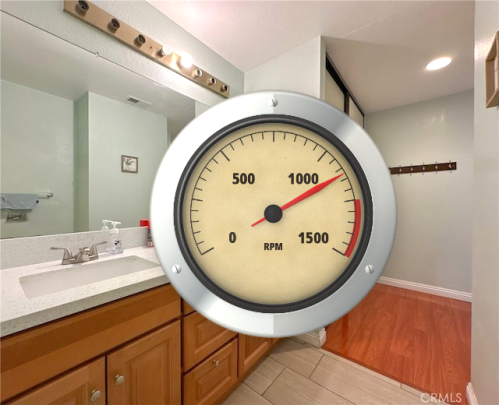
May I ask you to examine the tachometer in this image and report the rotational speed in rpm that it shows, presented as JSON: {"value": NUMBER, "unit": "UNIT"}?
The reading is {"value": 1125, "unit": "rpm"}
